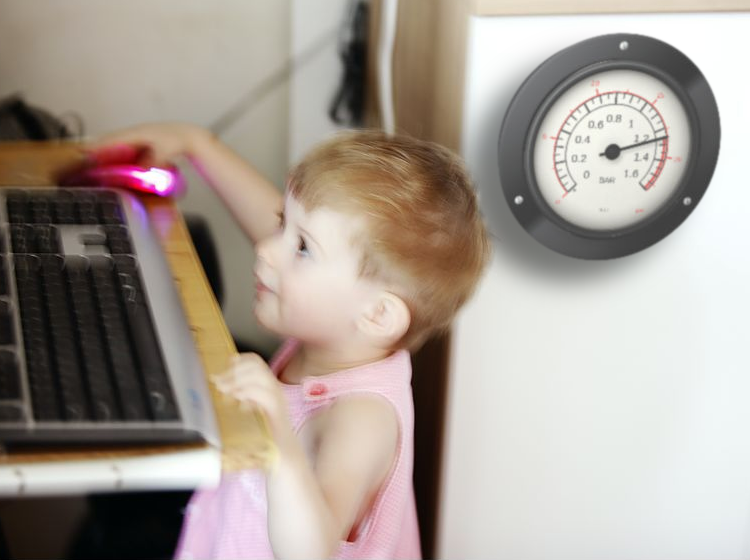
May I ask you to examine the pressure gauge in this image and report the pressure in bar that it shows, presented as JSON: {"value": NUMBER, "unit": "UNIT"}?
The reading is {"value": 1.25, "unit": "bar"}
